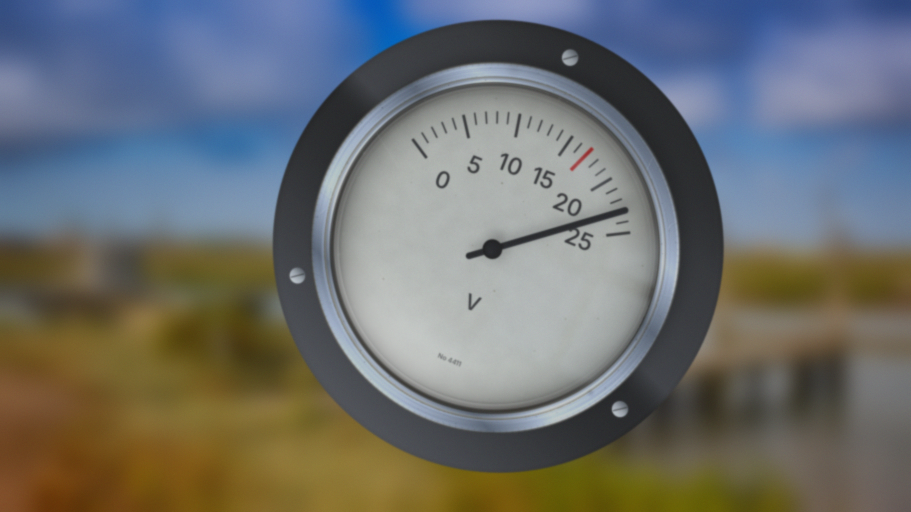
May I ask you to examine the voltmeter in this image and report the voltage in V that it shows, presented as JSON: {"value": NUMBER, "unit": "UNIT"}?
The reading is {"value": 23, "unit": "V"}
